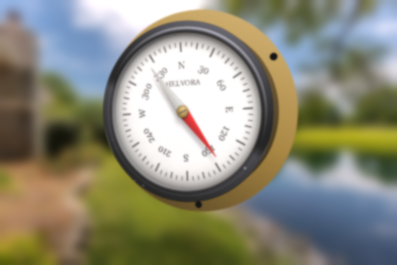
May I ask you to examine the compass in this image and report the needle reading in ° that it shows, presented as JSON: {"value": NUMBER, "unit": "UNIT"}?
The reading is {"value": 145, "unit": "°"}
